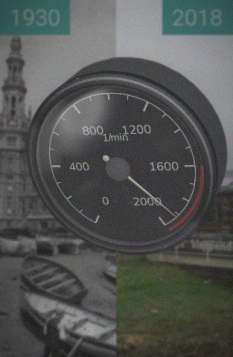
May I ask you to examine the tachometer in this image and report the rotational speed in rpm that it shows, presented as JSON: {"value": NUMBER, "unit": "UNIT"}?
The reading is {"value": 1900, "unit": "rpm"}
